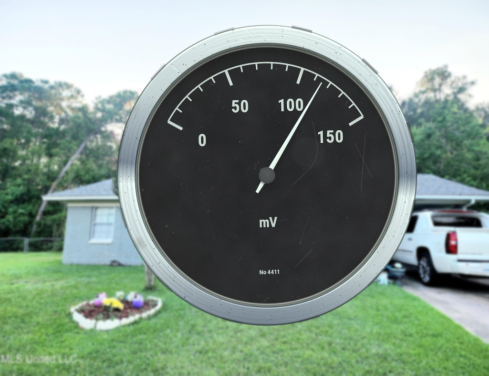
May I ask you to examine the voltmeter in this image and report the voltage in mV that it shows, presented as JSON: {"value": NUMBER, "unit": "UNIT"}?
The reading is {"value": 115, "unit": "mV"}
